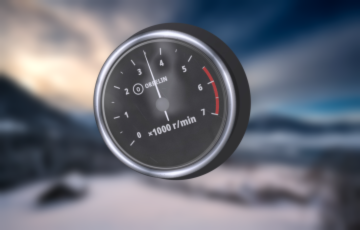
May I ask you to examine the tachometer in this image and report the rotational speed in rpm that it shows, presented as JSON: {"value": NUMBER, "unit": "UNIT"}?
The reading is {"value": 3500, "unit": "rpm"}
